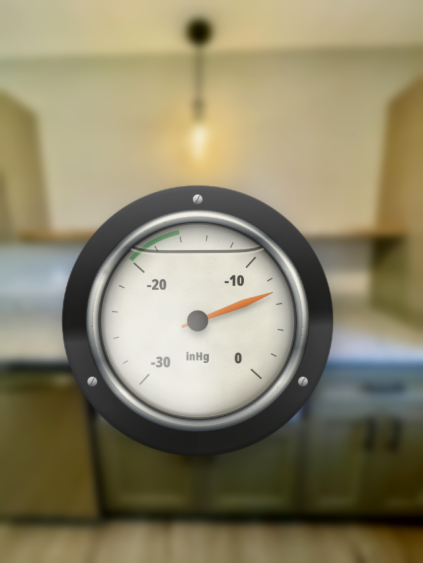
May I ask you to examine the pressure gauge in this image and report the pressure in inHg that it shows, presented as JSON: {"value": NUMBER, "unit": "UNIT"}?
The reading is {"value": -7, "unit": "inHg"}
